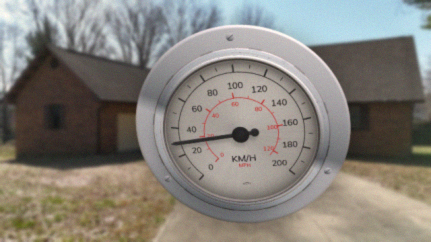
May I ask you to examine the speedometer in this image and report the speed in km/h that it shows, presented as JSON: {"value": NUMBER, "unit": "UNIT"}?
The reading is {"value": 30, "unit": "km/h"}
